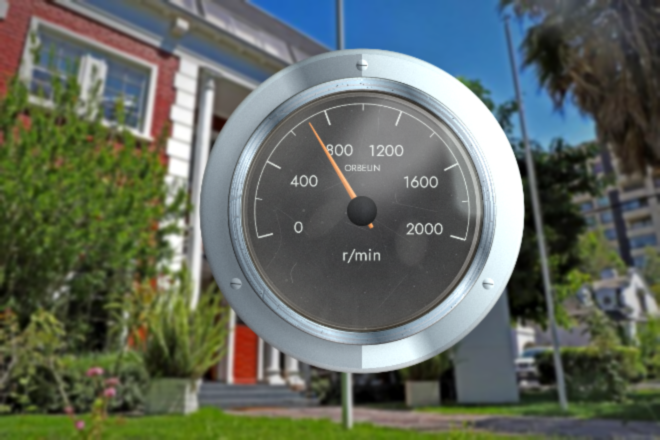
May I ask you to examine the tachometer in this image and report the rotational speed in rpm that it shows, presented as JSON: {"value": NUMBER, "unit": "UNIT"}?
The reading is {"value": 700, "unit": "rpm"}
